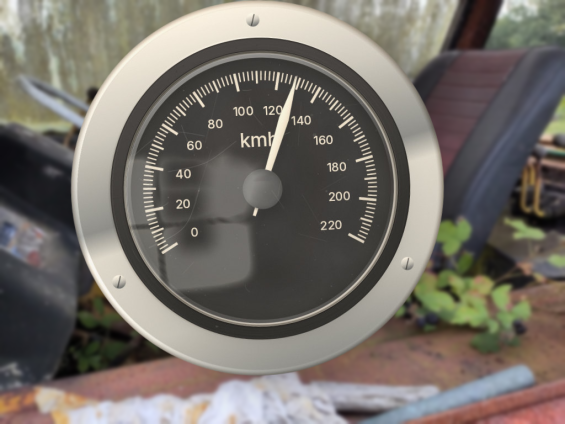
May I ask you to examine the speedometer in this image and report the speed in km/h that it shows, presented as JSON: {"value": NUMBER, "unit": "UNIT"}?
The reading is {"value": 128, "unit": "km/h"}
